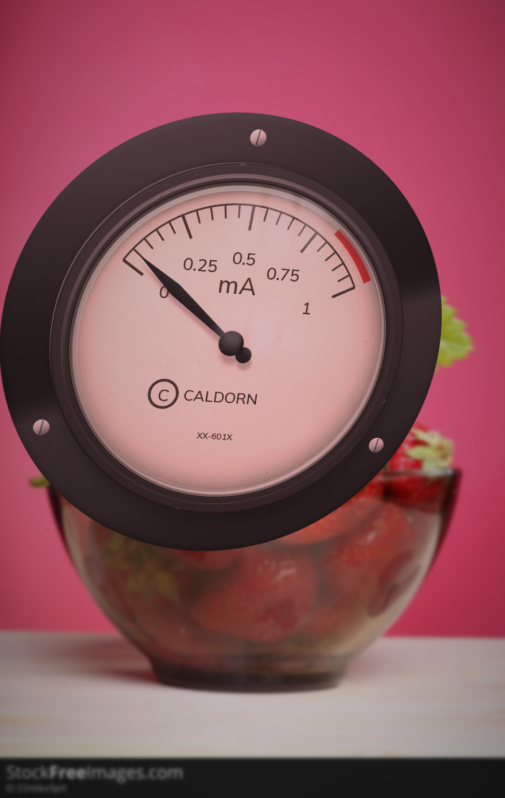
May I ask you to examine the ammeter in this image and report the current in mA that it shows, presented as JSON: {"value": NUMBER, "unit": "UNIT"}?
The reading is {"value": 0.05, "unit": "mA"}
